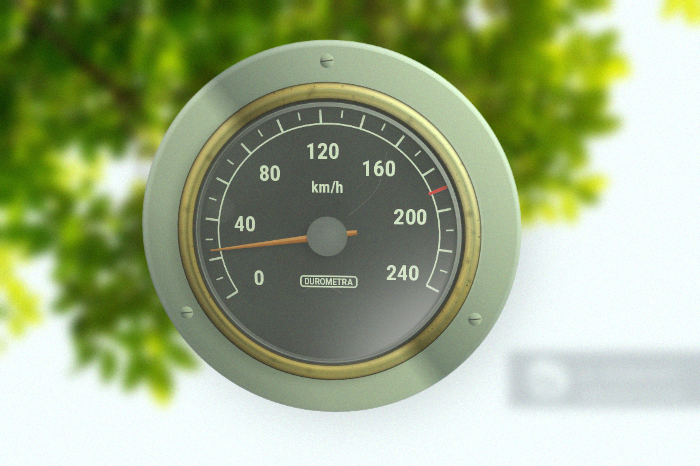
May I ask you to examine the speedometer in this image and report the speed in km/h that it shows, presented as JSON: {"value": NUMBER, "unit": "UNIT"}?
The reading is {"value": 25, "unit": "km/h"}
